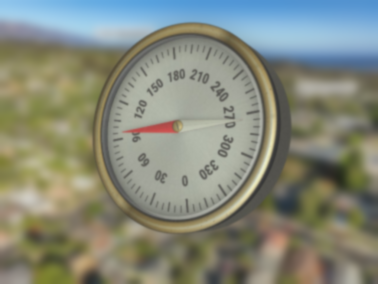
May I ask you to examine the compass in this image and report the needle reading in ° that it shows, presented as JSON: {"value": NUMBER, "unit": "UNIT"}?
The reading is {"value": 95, "unit": "°"}
